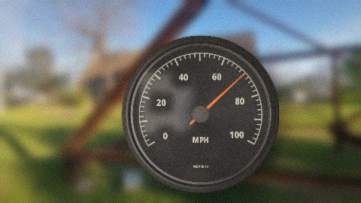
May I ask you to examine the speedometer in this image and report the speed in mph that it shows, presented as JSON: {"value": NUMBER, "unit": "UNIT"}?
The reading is {"value": 70, "unit": "mph"}
